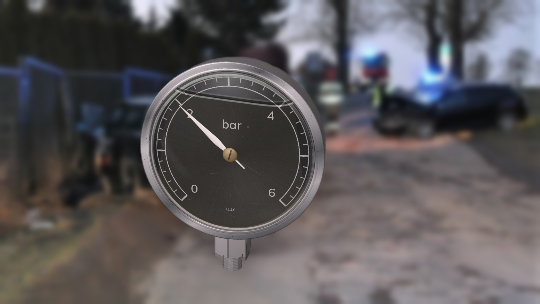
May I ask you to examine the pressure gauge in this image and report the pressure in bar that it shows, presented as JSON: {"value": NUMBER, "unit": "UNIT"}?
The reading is {"value": 2, "unit": "bar"}
